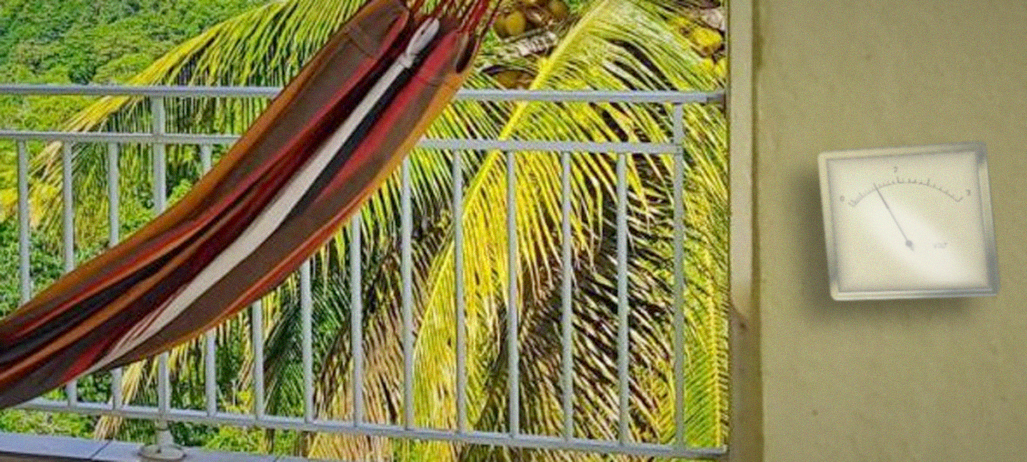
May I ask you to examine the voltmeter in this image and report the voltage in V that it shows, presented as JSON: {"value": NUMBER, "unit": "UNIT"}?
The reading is {"value": 1.5, "unit": "V"}
